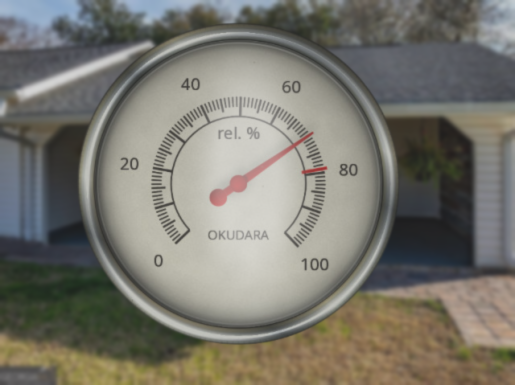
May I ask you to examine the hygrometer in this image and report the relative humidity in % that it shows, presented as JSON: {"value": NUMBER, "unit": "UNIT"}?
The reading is {"value": 70, "unit": "%"}
